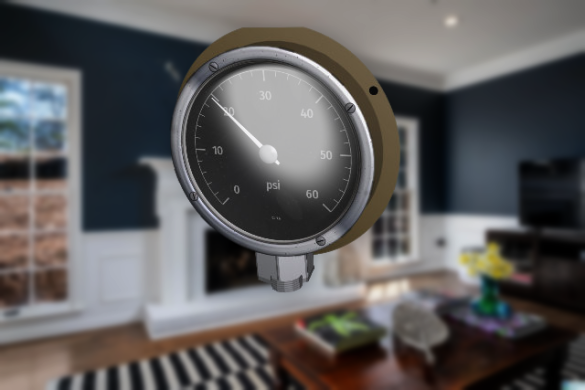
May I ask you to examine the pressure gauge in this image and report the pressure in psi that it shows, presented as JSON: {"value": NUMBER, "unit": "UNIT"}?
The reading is {"value": 20, "unit": "psi"}
